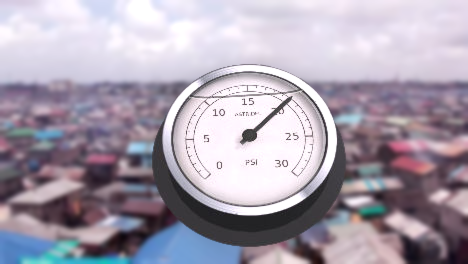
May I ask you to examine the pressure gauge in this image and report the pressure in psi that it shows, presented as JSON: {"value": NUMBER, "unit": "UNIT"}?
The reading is {"value": 20, "unit": "psi"}
